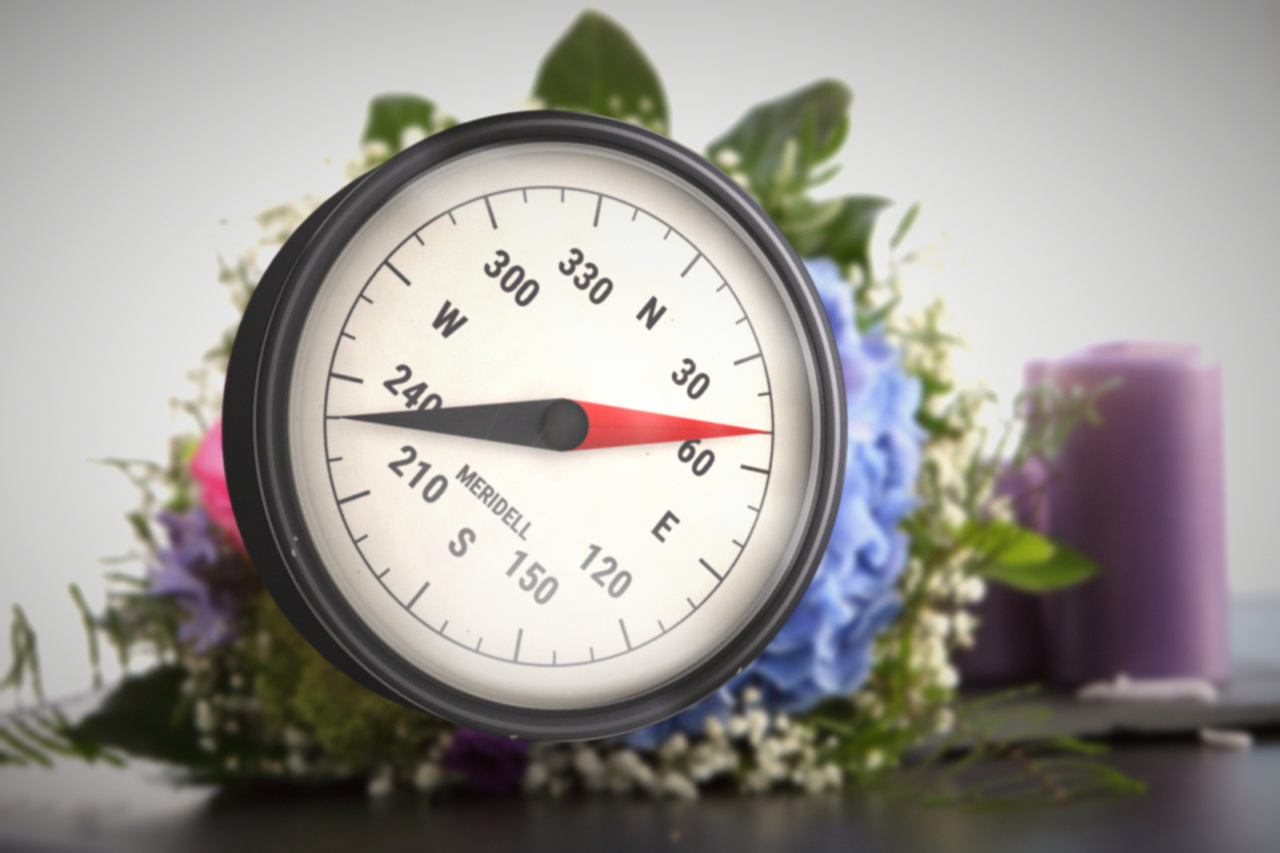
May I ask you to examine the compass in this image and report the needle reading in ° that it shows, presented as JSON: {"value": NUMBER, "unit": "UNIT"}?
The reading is {"value": 50, "unit": "°"}
